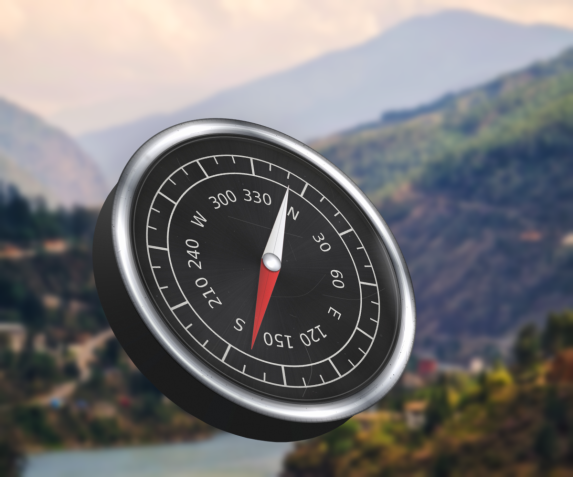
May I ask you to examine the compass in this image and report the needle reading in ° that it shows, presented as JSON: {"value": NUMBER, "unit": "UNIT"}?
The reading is {"value": 170, "unit": "°"}
